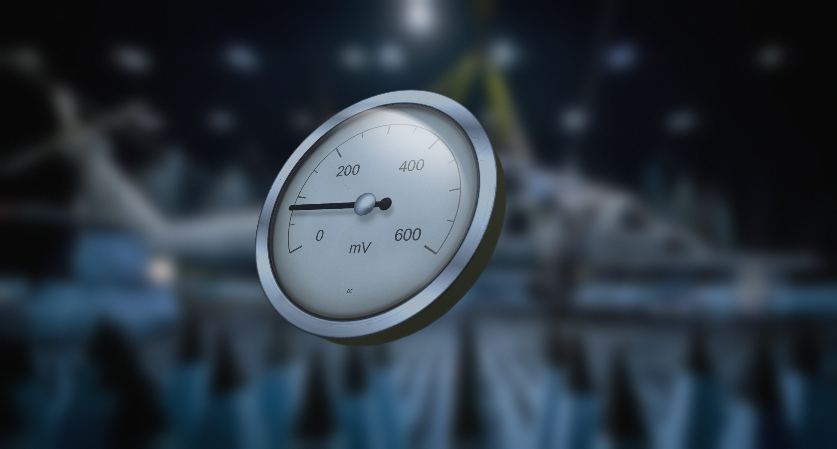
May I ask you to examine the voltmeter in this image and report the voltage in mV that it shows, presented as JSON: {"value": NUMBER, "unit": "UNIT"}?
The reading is {"value": 75, "unit": "mV"}
